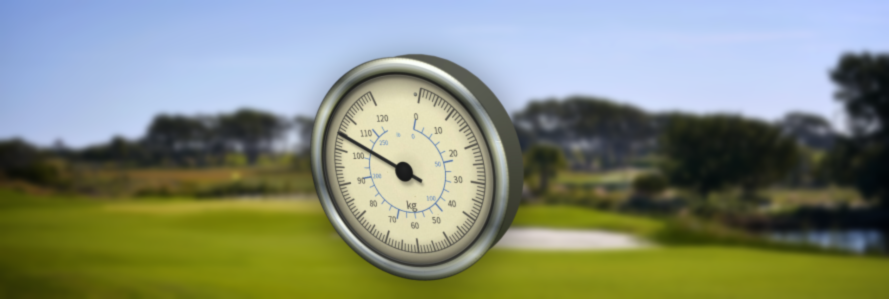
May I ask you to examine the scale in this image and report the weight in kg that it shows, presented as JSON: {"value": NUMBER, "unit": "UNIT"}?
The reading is {"value": 105, "unit": "kg"}
